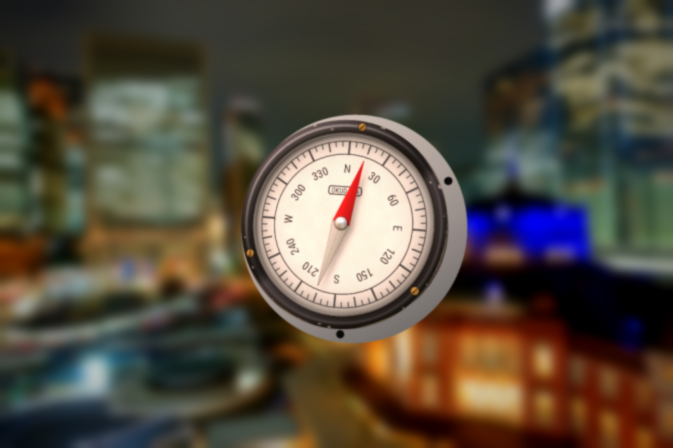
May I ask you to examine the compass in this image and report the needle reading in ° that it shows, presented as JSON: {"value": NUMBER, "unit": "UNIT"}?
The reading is {"value": 15, "unit": "°"}
